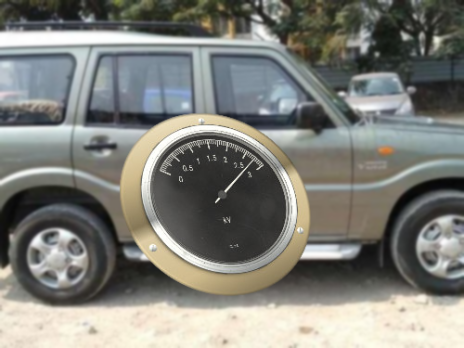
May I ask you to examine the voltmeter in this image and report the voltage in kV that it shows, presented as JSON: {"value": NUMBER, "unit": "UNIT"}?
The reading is {"value": 2.75, "unit": "kV"}
